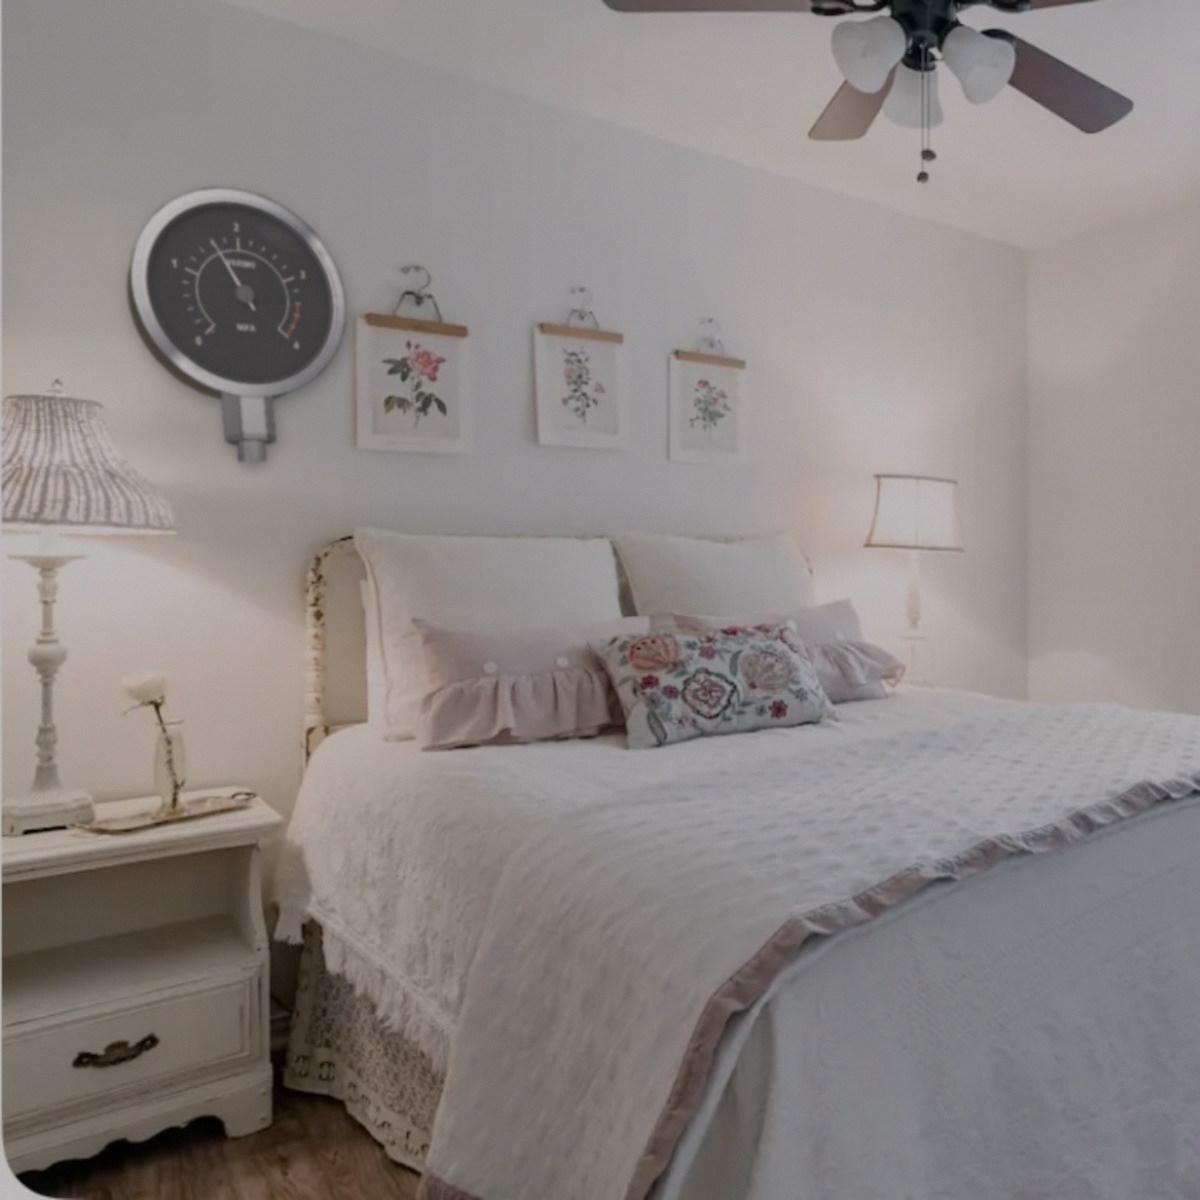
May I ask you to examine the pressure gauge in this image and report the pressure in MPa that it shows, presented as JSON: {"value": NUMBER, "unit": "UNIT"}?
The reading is {"value": 1.6, "unit": "MPa"}
